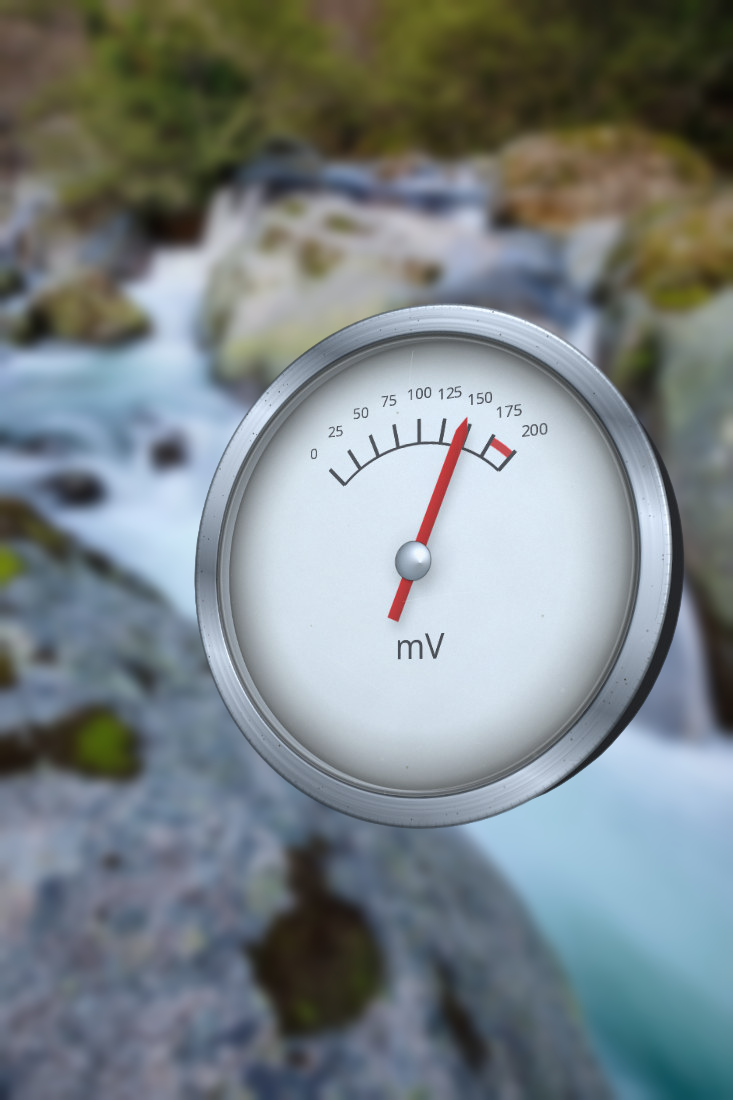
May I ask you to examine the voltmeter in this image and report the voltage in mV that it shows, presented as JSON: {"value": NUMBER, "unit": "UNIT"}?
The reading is {"value": 150, "unit": "mV"}
